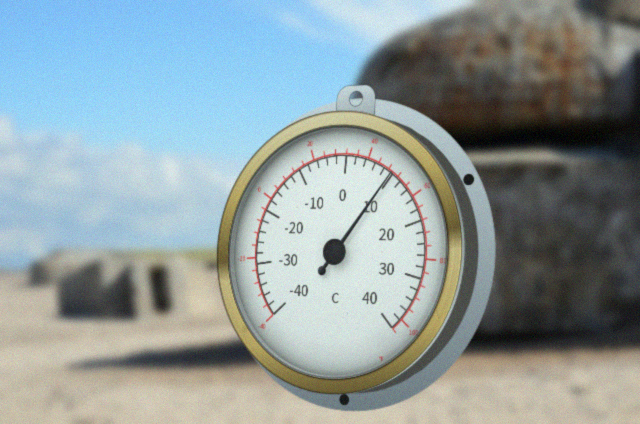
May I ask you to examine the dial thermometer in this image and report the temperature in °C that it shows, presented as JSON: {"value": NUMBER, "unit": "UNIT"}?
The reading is {"value": 10, "unit": "°C"}
